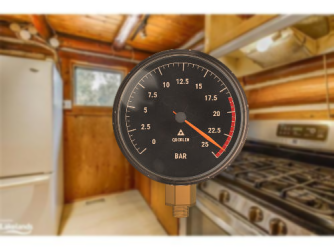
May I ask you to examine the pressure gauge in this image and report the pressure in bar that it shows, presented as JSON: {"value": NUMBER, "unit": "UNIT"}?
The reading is {"value": 24, "unit": "bar"}
